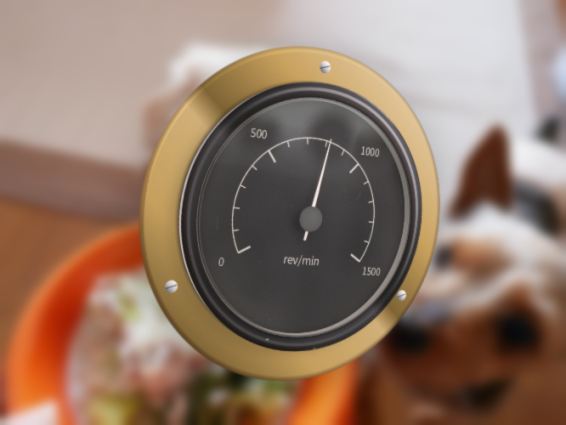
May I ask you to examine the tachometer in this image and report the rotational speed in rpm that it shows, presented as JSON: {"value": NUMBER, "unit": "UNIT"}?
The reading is {"value": 800, "unit": "rpm"}
